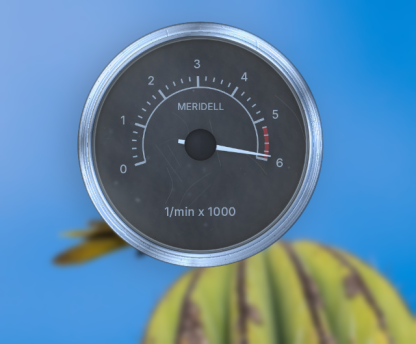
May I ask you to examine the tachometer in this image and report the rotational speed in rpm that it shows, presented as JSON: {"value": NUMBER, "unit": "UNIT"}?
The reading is {"value": 5900, "unit": "rpm"}
